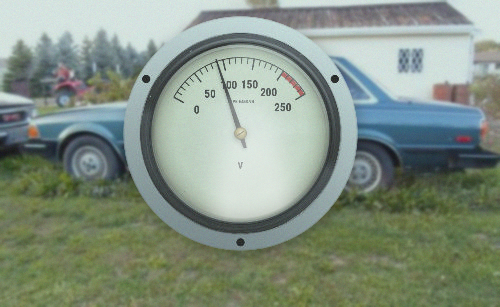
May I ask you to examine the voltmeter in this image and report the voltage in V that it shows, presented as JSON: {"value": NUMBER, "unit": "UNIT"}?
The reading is {"value": 90, "unit": "V"}
